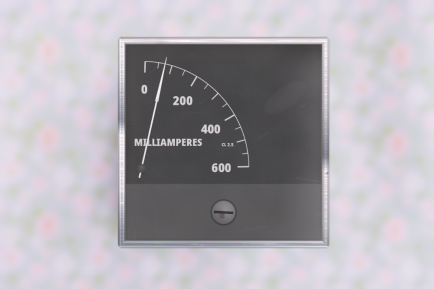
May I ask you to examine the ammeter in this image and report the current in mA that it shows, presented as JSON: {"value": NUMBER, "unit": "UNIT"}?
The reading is {"value": 75, "unit": "mA"}
